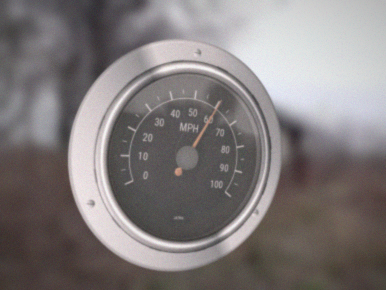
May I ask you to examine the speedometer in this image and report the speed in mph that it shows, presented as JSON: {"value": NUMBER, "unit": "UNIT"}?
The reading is {"value": 60, "unit": "mph"}
